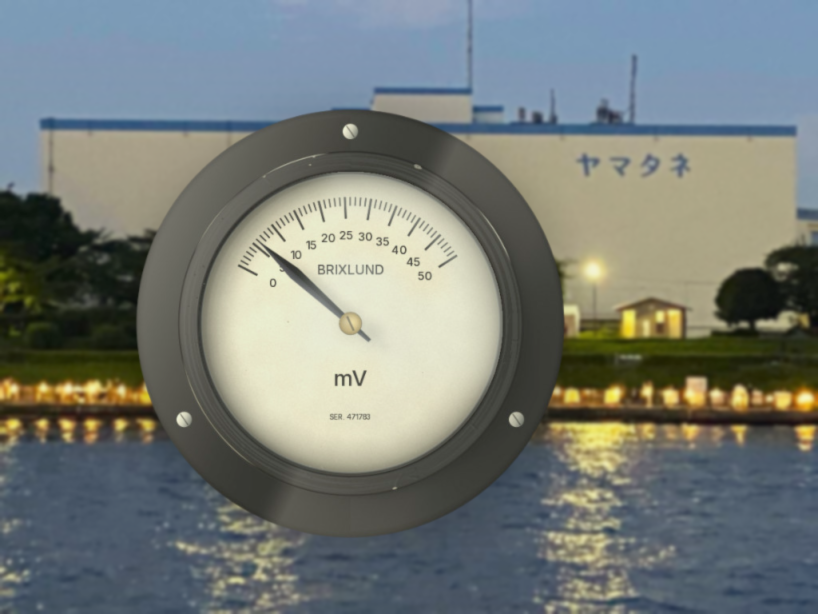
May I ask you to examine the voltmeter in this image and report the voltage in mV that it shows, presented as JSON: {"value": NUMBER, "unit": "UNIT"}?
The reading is {"value": 6, "unit": "mV"}
